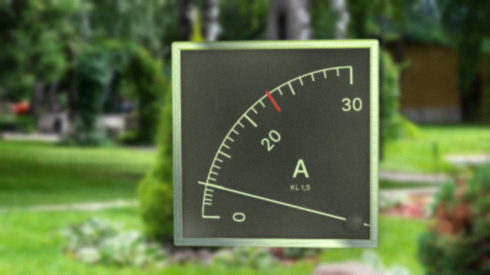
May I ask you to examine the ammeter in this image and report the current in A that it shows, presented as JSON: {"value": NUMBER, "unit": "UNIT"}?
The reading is {"value": 10, "unit": "A"}
